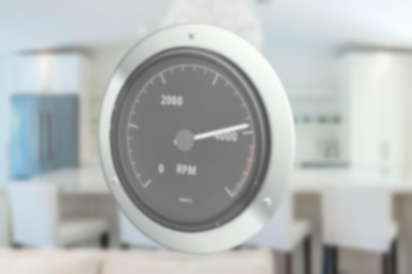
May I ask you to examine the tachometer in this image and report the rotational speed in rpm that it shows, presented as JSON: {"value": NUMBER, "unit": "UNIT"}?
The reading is {"value": 3900, "unit": "rpm"}
